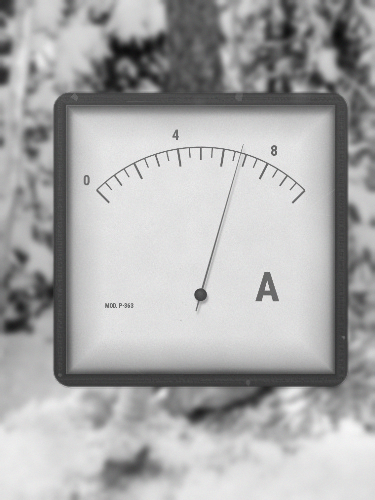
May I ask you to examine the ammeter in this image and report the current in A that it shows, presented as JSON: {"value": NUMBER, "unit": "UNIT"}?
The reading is {"value": 6.75, "unit": "A"}
